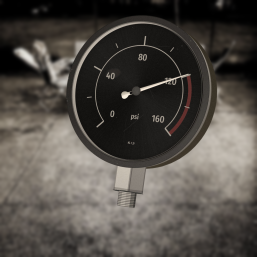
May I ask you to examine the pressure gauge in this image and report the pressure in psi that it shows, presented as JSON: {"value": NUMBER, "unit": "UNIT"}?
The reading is {"value": 120, "unit": "psi"}
